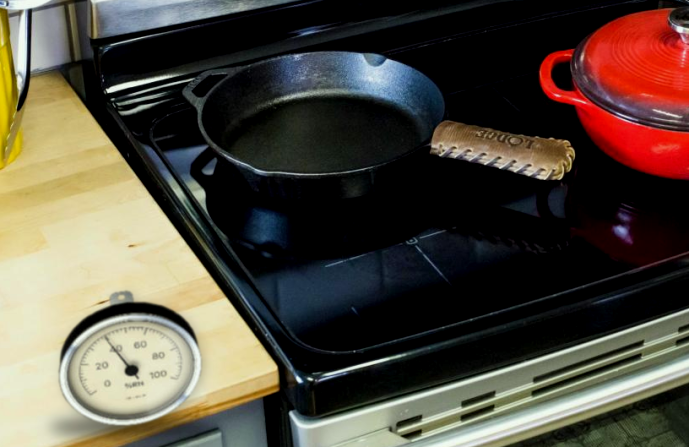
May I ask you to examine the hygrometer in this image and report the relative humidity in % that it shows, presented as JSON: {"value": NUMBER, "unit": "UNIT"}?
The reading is {"value": 40, "unit": "%"}
